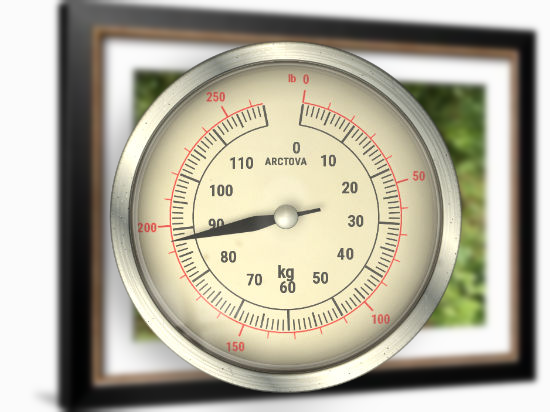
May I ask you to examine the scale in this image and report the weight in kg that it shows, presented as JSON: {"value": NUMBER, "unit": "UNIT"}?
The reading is {"value": 88, "unit": "kg"}
